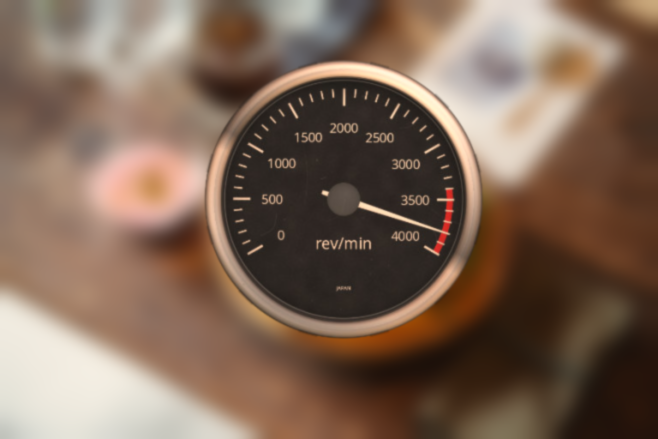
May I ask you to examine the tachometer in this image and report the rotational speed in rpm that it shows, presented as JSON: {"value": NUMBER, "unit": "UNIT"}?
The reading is {"value": 3800, "unit": "rpm"}
